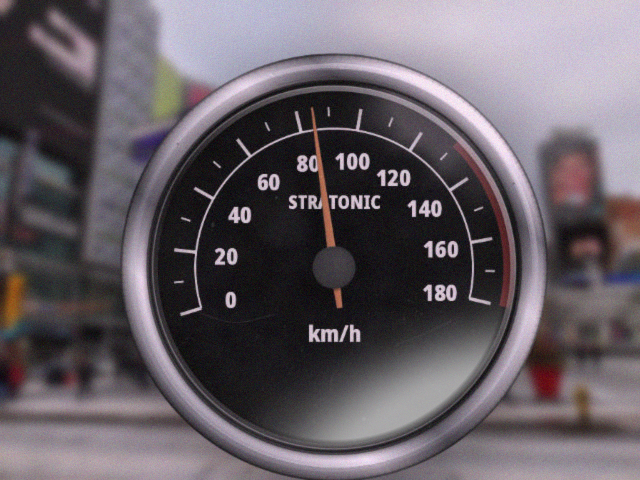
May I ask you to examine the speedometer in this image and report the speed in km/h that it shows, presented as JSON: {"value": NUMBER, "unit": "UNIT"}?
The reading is {"value": 85, "unit": "km/h"}
